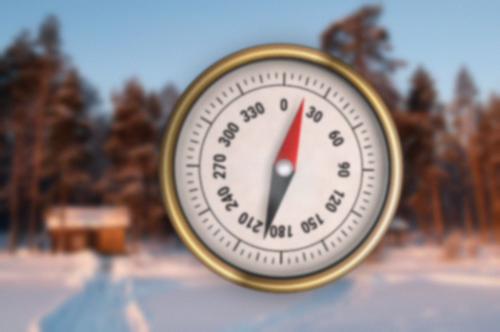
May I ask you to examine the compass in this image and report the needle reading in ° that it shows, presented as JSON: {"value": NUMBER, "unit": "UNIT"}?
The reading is {"value": 15, "unit": "°"}
